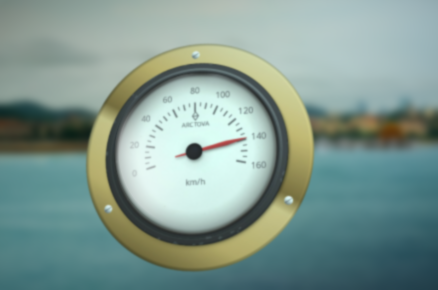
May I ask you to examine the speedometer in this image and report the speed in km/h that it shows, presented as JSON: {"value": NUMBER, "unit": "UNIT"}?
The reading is {"value": 140, "unit": "km/h"}
